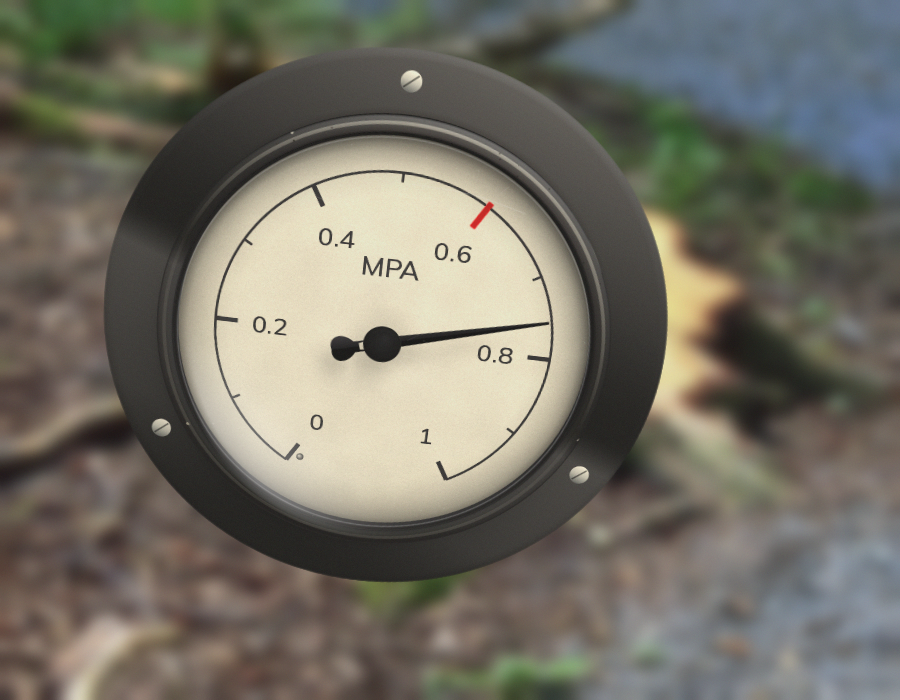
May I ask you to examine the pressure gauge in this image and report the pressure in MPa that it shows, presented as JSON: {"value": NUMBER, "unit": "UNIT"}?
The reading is {"value": 0.75, "unit": "MPa"}
